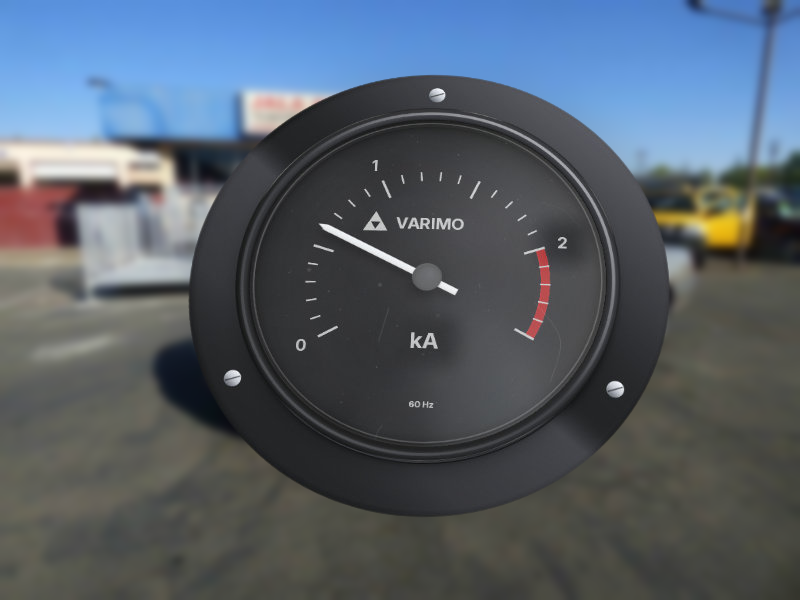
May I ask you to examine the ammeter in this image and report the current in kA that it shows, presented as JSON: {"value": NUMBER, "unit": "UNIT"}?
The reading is {"value": 0.6, "unit": "kA"}
